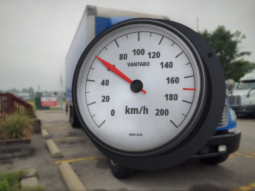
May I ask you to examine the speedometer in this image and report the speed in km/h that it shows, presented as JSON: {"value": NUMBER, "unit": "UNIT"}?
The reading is {"value": 60, "unit": "km/h"}
